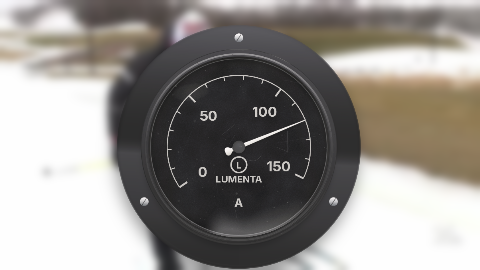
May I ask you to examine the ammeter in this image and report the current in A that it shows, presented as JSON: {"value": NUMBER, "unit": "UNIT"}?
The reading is {"value": 120, "unit": "A"}
